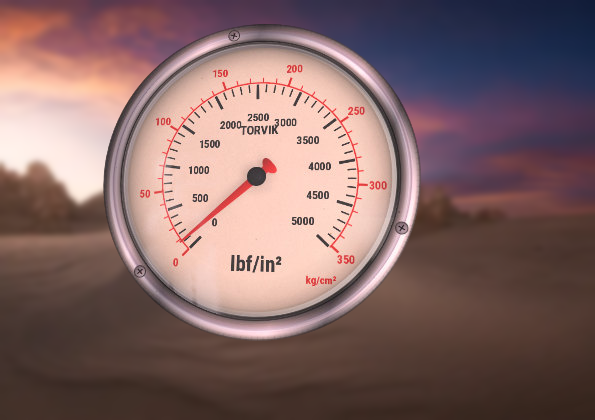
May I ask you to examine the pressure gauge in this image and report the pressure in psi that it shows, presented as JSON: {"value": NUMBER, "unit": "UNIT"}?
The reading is {"value": 100, "unit": "psi"}
